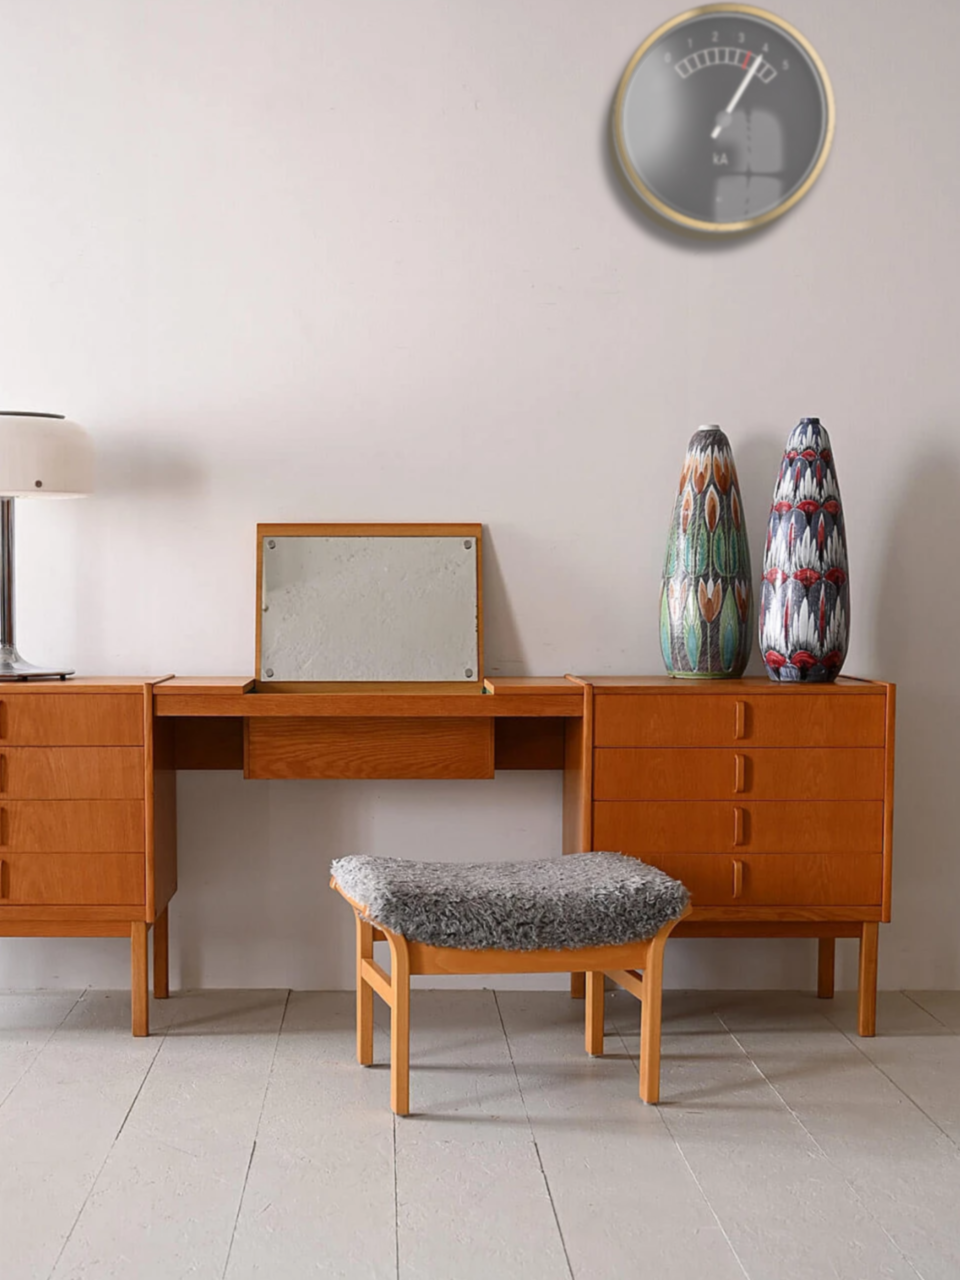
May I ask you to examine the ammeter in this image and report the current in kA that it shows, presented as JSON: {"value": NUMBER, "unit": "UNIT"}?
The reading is {"value": 4, "unit": "kA"}
